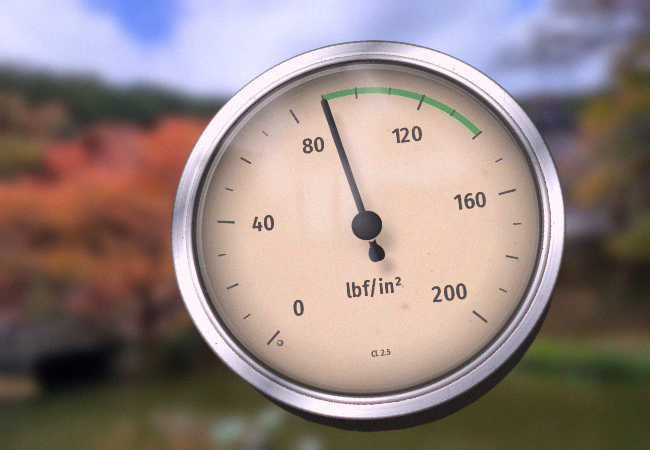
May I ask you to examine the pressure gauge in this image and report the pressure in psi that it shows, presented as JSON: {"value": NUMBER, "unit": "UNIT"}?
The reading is {"value": 90, "unit": "psi"}
